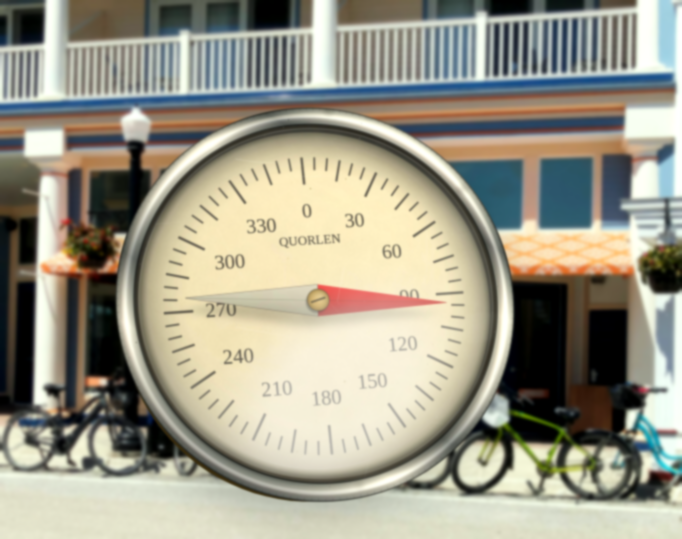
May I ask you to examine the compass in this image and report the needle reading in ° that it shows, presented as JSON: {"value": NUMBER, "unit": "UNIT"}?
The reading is {"value": 95, "unit": "°"}
